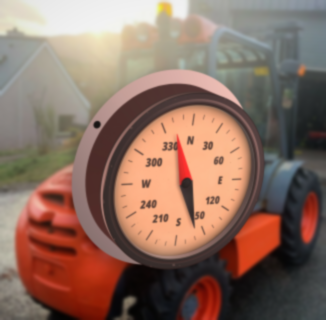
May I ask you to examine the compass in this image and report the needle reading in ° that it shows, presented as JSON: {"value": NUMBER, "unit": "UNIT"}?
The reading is {"value": 340, "unit": "°"}
